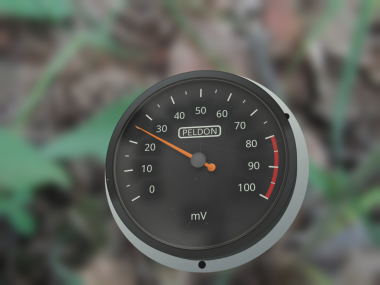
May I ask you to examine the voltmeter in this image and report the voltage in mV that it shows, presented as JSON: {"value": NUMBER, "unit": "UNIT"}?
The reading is {"value": 25, "unit": "mV"}
